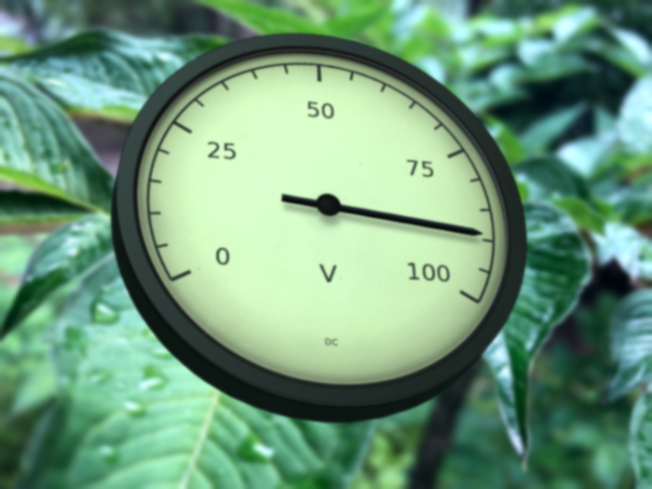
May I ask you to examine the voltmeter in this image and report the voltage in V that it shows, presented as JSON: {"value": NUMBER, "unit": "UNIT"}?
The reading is {"value": 90, "unit": "V"}
